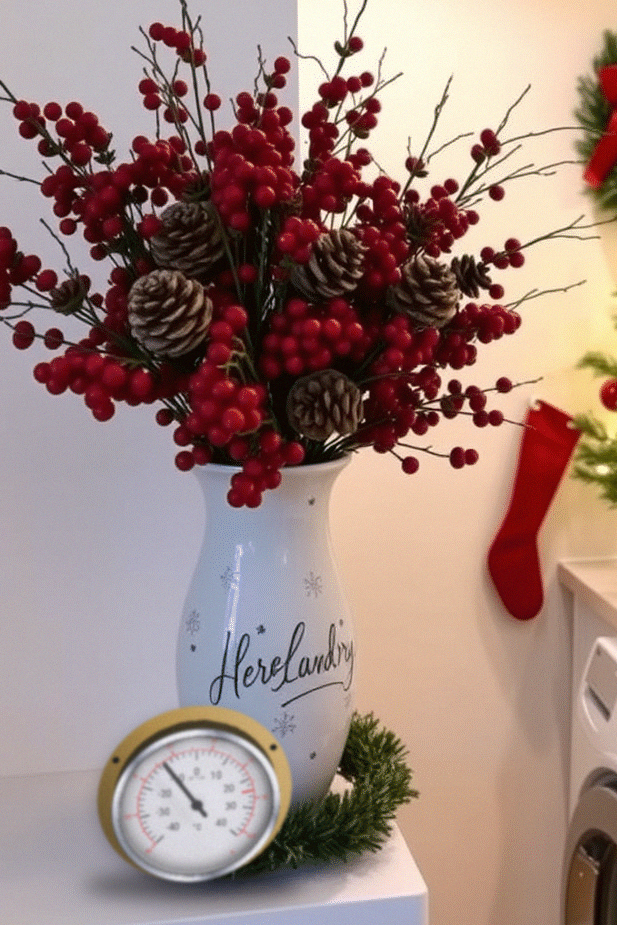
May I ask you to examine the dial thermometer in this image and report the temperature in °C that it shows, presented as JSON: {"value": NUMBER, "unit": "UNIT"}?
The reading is {"value": -10, "unit": "°C"}
